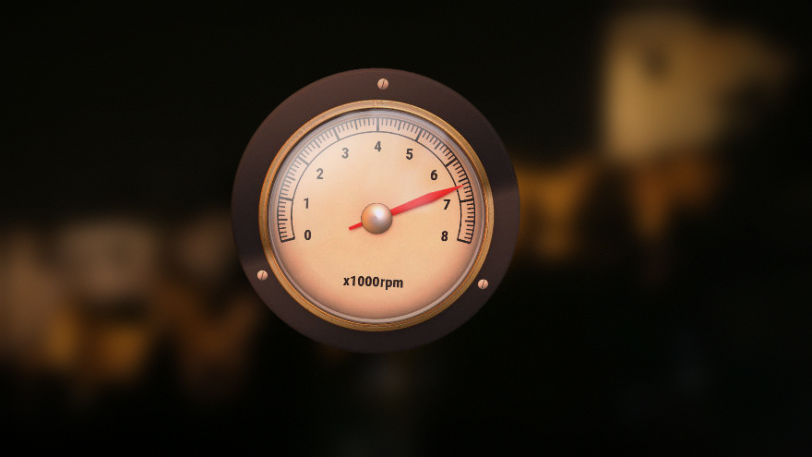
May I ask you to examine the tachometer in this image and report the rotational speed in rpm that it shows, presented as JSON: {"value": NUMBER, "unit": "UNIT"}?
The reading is {"value": 6600, "unit": "rpm"}
